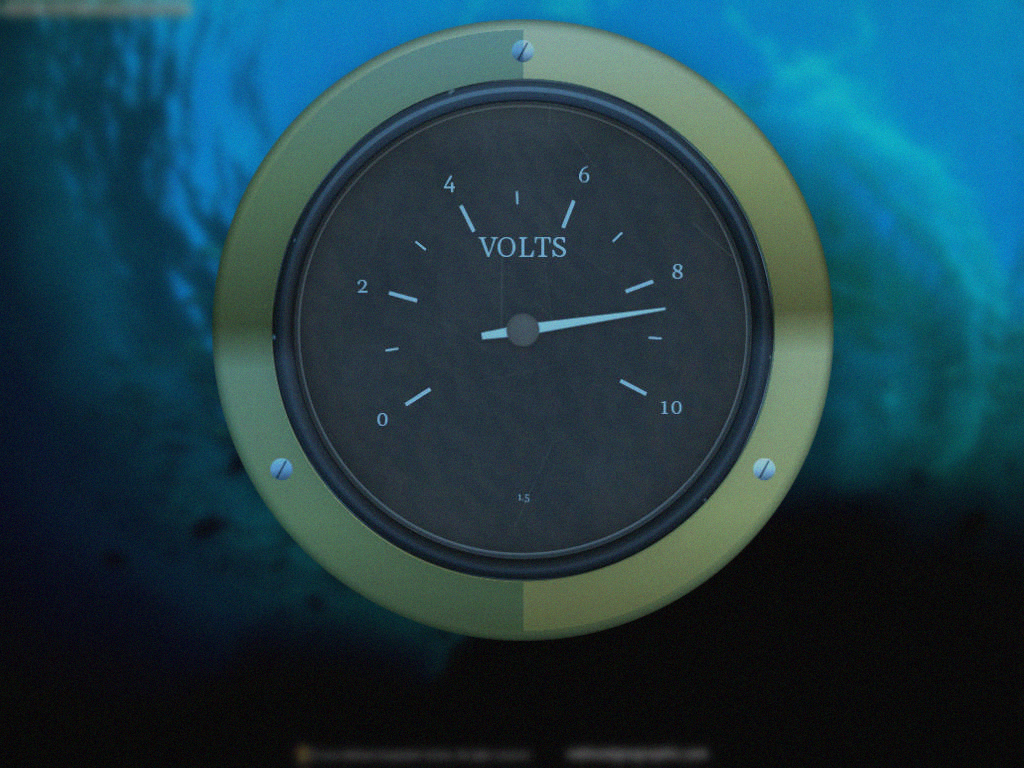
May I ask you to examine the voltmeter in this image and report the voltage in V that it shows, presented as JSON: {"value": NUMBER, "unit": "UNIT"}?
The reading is {"value": 8.5, "unit": "V"}
